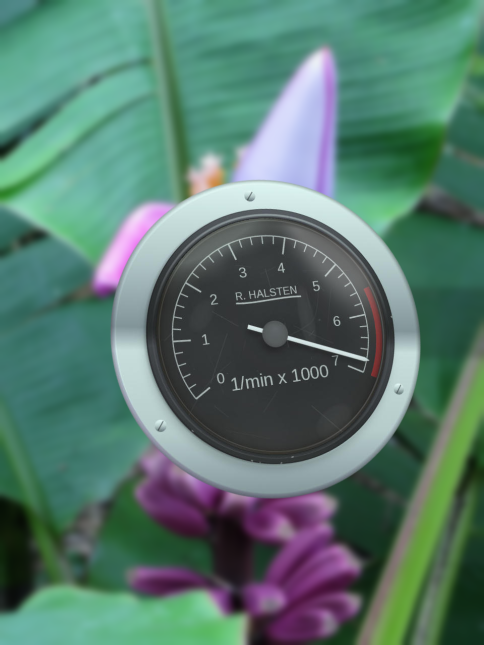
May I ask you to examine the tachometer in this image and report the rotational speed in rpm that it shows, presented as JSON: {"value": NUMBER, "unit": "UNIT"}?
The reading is {"value": 6800, "unit": "rpm"}
